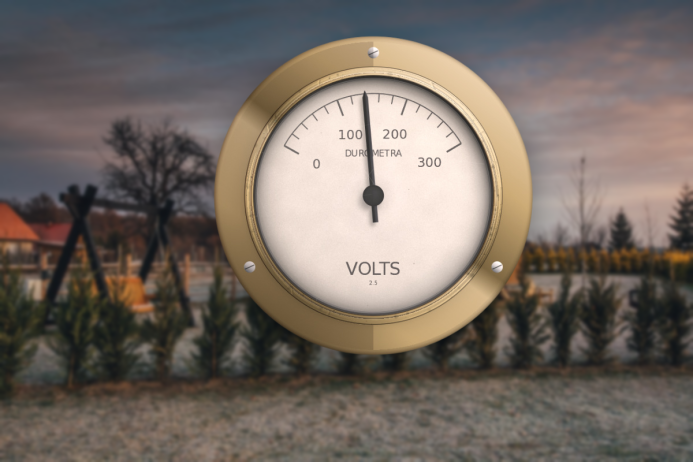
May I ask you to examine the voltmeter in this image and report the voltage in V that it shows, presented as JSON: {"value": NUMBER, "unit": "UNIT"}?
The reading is {"value": 140, "unit": "V"}
